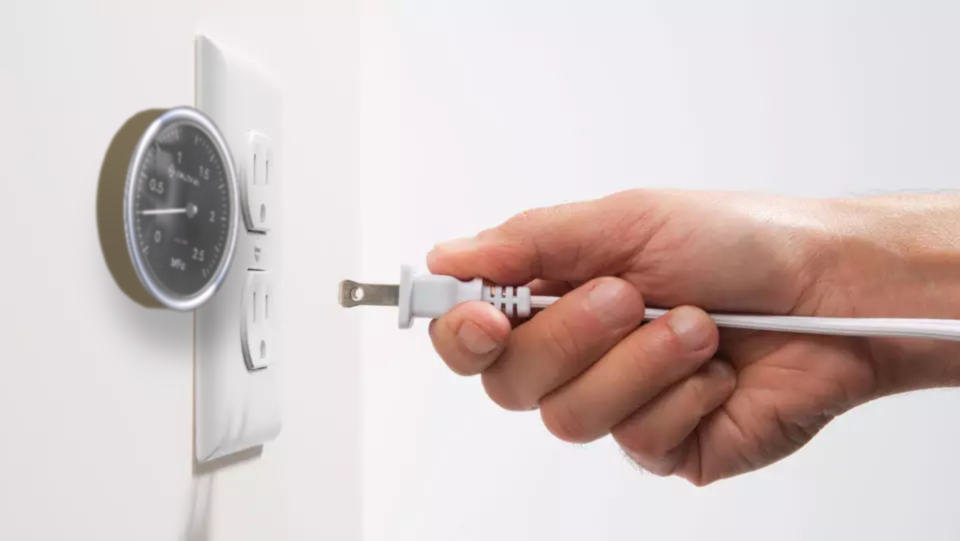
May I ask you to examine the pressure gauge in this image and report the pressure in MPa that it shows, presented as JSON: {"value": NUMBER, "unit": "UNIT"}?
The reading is {"value": 0.25, "unit": "MPa"}
